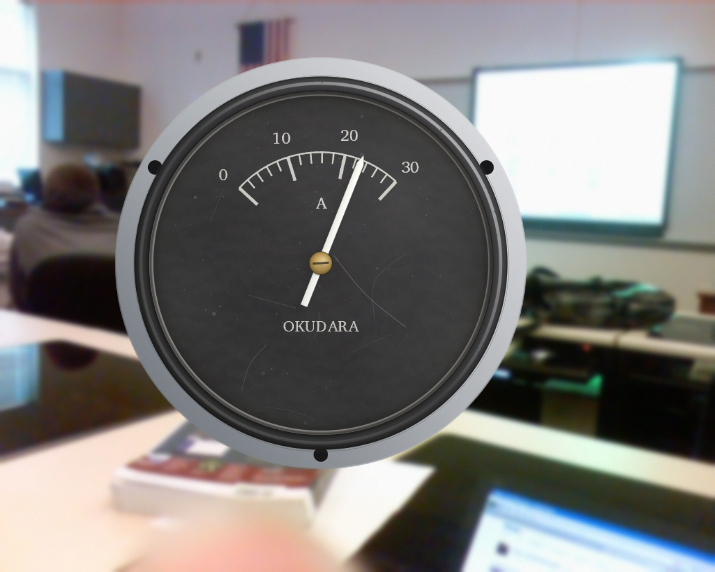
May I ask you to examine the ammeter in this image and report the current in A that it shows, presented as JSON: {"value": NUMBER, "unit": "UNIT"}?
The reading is {"value": 23, "unit": "A"}
